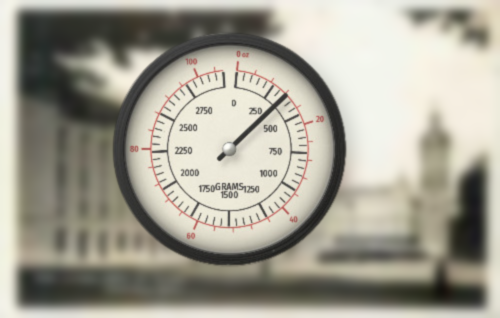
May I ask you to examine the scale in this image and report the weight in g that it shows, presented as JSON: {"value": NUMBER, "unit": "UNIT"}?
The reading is {"value": 350, "unit": "g"}
